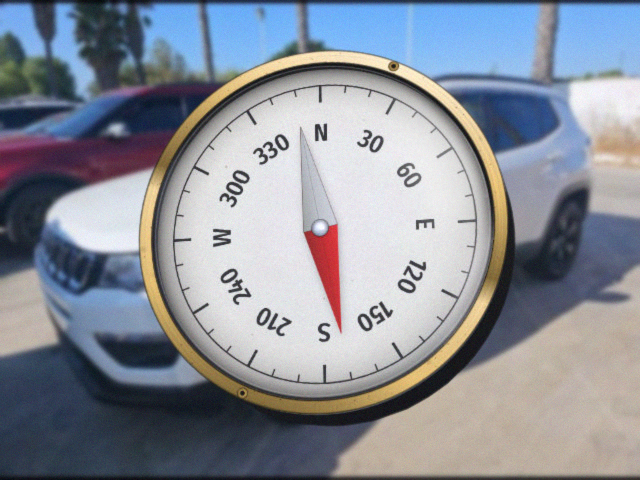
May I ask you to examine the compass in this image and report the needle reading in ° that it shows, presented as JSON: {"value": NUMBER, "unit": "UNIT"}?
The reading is {"value": 170, "unit": "°"}
